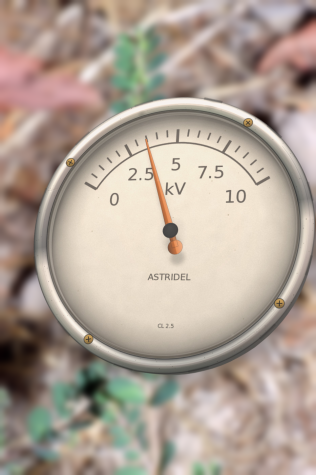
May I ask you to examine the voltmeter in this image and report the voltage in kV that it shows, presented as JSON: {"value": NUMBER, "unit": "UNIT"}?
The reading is {"value": 3.5, "unit": "kV"}
